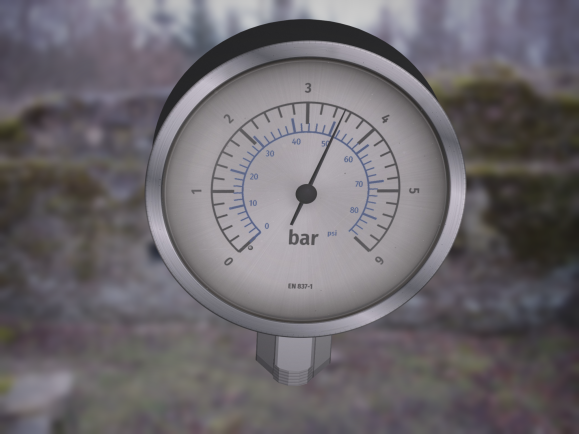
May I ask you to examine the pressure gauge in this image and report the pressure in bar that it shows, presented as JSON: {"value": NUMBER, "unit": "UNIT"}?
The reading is {"value": 3.5, "unit": "bar"}
